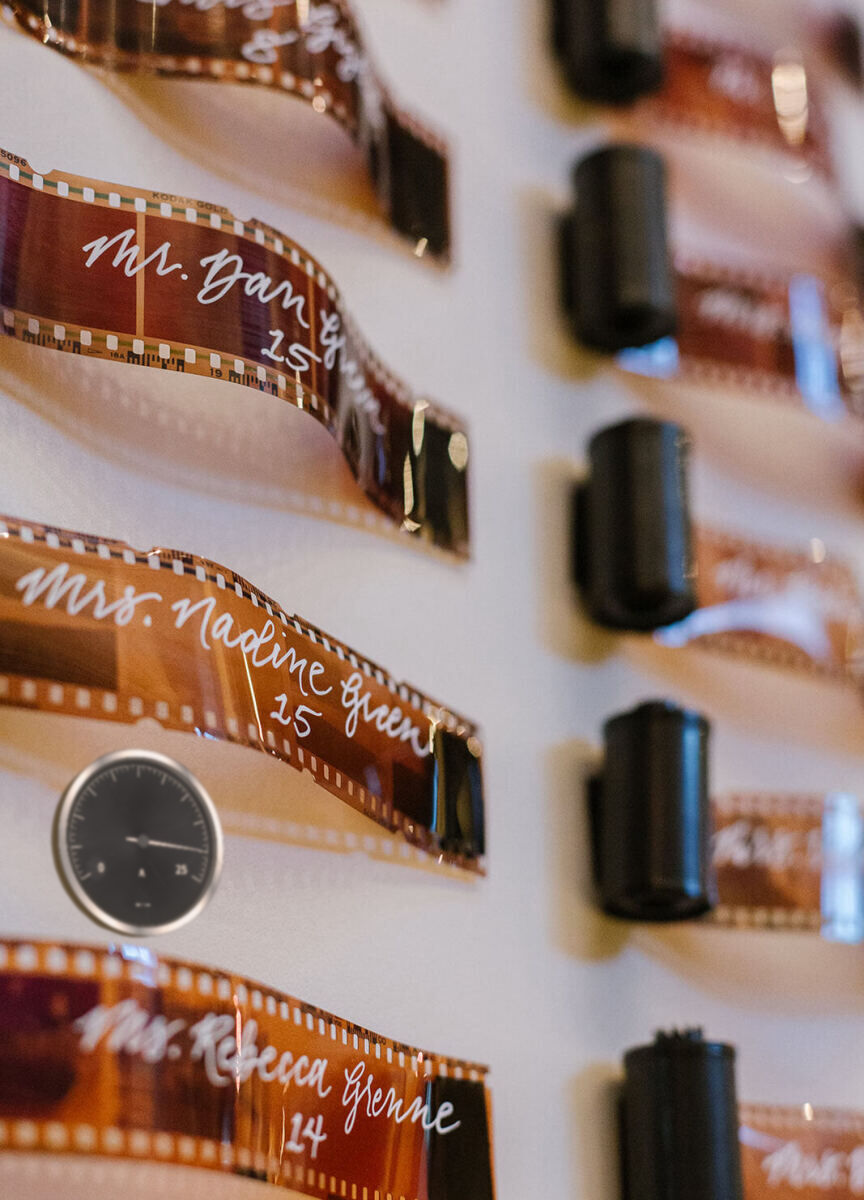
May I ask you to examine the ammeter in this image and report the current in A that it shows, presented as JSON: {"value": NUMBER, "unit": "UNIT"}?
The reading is {"value": 22.5, "unit": "A"}
